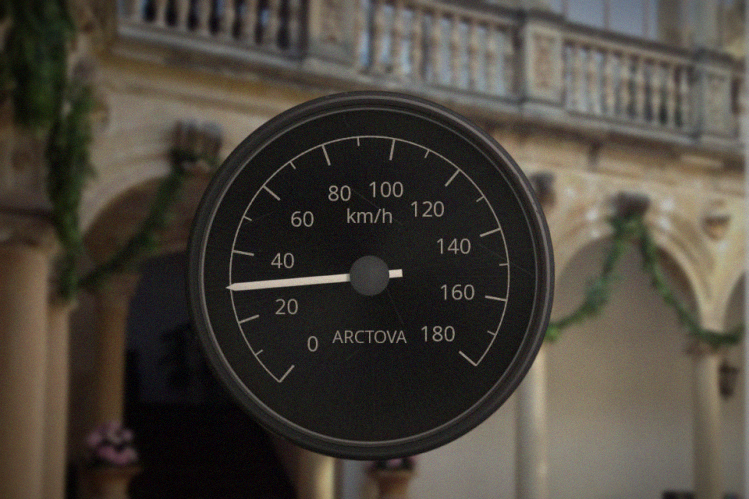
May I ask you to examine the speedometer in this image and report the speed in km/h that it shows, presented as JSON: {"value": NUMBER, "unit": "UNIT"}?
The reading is {"value": 30, "unit": "km/h"}
